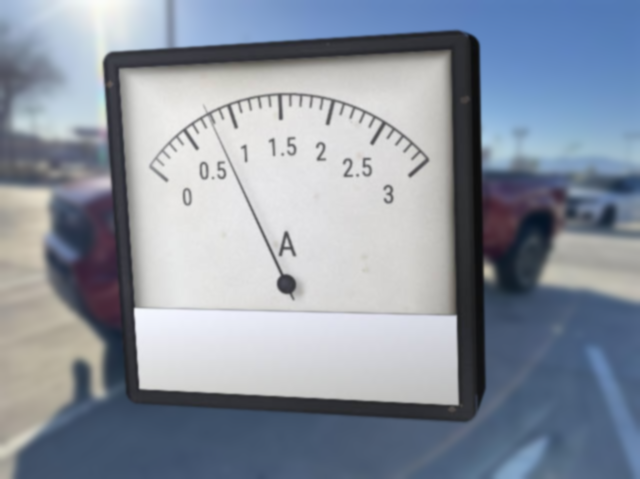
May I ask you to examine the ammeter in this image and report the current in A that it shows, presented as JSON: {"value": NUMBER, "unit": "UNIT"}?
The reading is {"value": 0.8, "unit": "A"}
